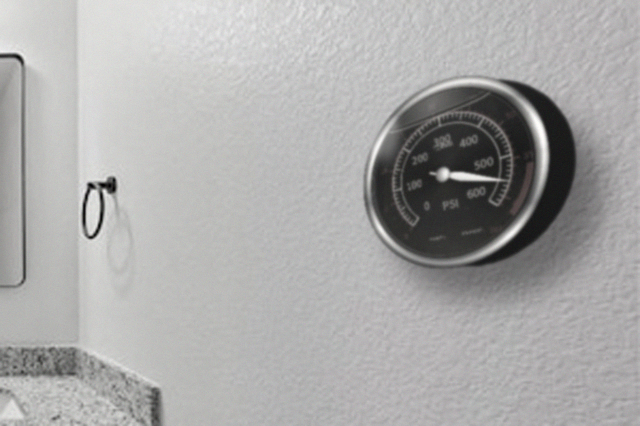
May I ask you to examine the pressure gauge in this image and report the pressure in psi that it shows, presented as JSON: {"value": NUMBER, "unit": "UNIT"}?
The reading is {"value": 550, "unit": "psi"}
